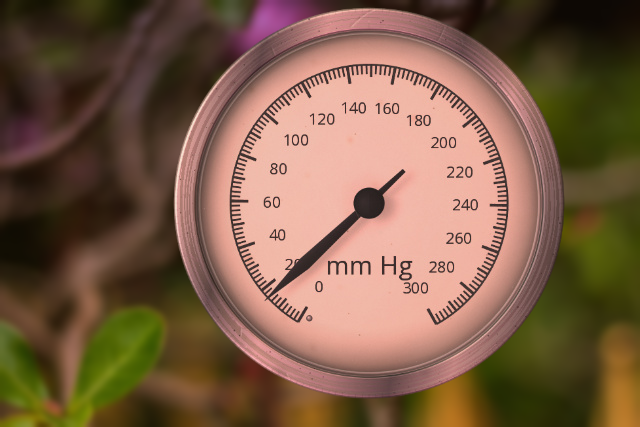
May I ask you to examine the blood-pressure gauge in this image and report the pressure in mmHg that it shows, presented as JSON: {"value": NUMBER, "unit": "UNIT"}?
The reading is {"value": 16, "unit": "mmHg"}
